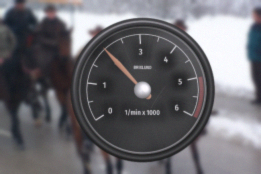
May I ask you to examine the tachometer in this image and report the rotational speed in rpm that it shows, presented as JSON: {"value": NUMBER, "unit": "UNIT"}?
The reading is {"value": 2000, "unit": "rpm"}
